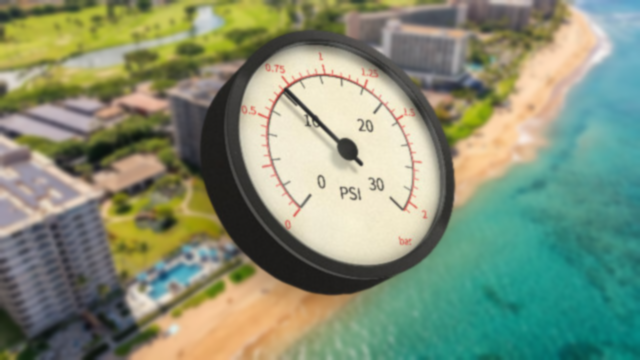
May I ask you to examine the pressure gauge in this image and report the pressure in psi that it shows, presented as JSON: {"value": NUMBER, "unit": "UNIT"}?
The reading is {"value": 10, "unit": "psi"}
